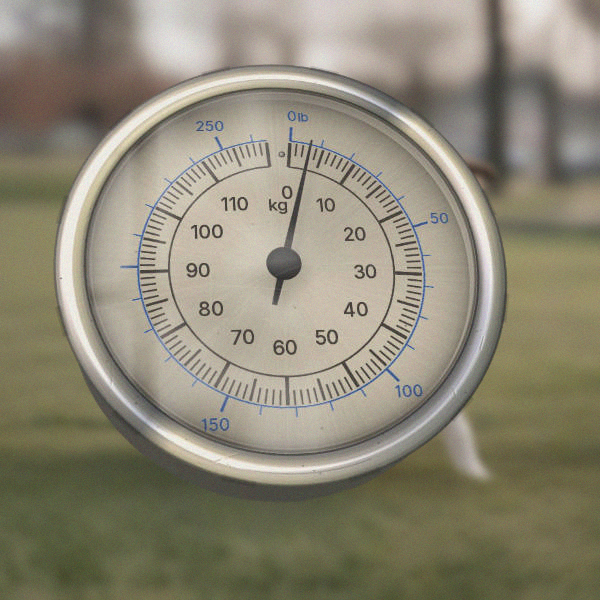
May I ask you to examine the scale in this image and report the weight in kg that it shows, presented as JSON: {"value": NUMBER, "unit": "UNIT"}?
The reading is {"value": 3, "unit": "kg"}
